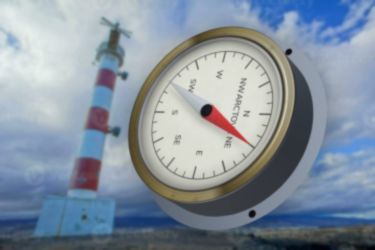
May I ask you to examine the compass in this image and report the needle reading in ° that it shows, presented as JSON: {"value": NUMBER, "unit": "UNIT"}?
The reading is {"value": 30, "unit": "°"}
